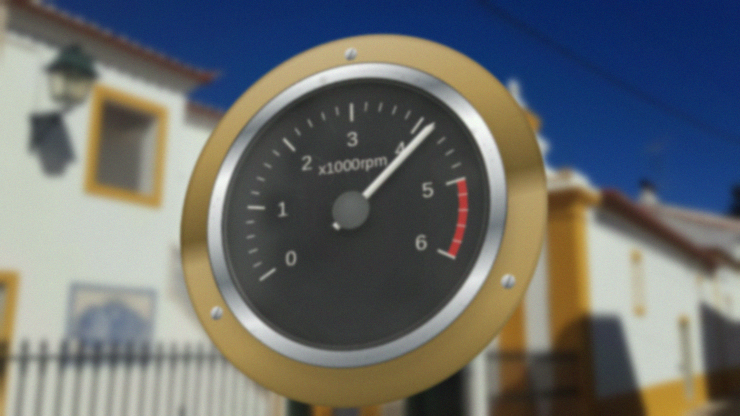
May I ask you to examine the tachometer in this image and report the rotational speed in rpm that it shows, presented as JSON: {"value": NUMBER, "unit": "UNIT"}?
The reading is {"value": 4200, "unit": "rpm"}
